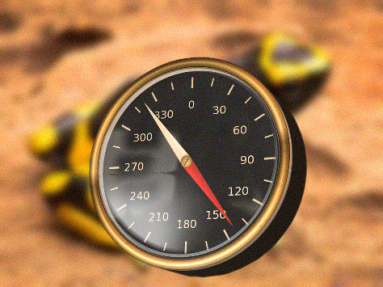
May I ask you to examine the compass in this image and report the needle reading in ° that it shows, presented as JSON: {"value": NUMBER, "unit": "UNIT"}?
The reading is {"value": 142.5, "unit": "°"}
